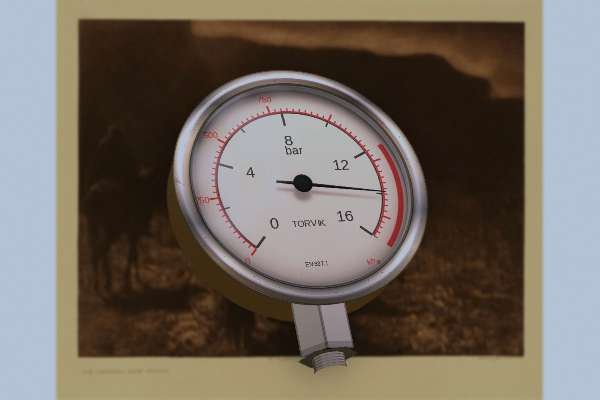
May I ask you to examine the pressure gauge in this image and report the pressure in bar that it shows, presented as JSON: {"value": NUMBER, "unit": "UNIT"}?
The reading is {"value": 14, "unit": "bar"}
